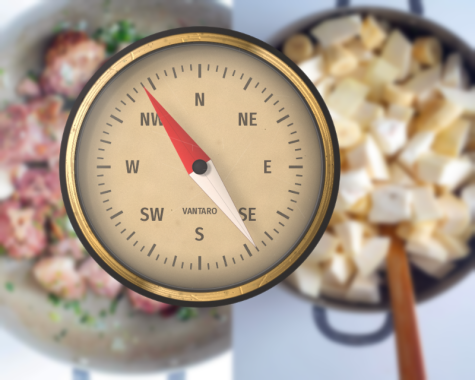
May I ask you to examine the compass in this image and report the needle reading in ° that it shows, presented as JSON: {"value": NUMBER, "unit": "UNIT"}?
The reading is {"value": 325, "unit": "°"}
